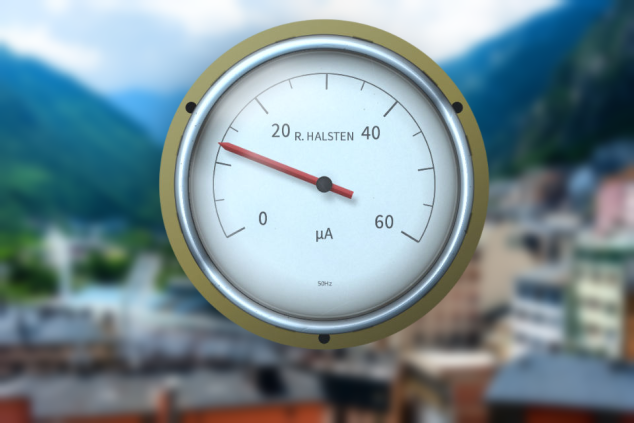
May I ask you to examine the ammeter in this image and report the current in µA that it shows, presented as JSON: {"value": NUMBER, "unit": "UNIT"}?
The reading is {"value": 12.5, "unit": "µA"}
